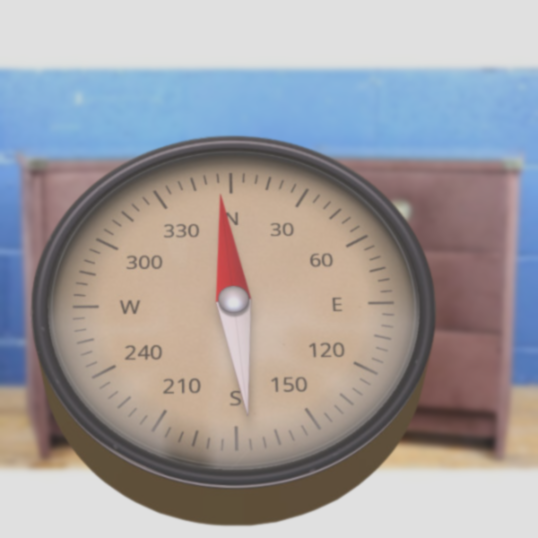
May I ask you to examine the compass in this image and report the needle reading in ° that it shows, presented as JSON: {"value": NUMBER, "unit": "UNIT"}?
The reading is {"value": 355, "unit": "°"}
